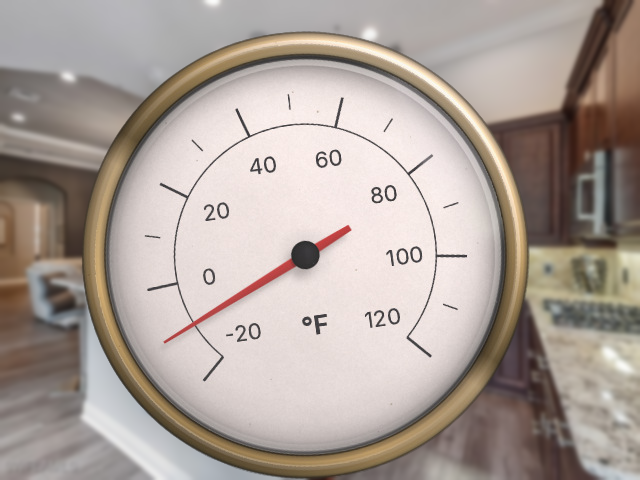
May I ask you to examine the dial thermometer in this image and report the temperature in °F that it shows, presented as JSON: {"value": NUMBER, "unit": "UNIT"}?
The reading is {"value": -10, "unit": "°F"}
